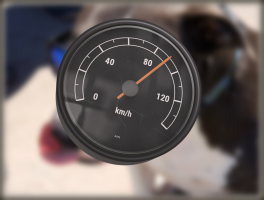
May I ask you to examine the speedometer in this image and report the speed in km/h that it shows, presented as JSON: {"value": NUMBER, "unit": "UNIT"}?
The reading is {"value": 90, "unit": "km/h"}
